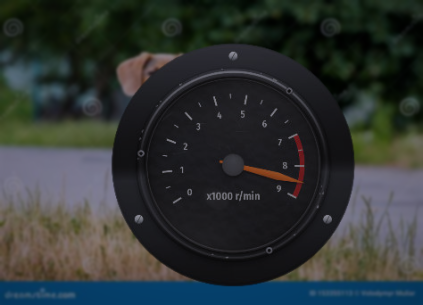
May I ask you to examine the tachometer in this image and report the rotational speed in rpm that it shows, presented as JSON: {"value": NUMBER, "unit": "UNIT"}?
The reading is {"value": 8500, "unit": "rpm"}
